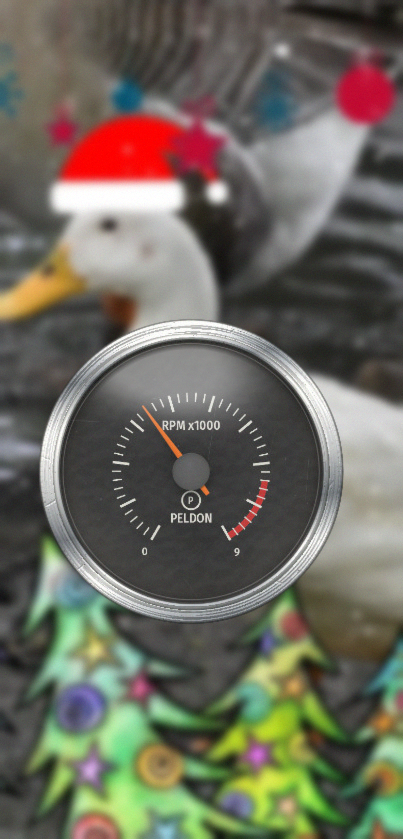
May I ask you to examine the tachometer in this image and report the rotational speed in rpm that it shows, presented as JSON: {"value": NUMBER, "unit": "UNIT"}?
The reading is {"value": 3400, "unit": "rpm"}
